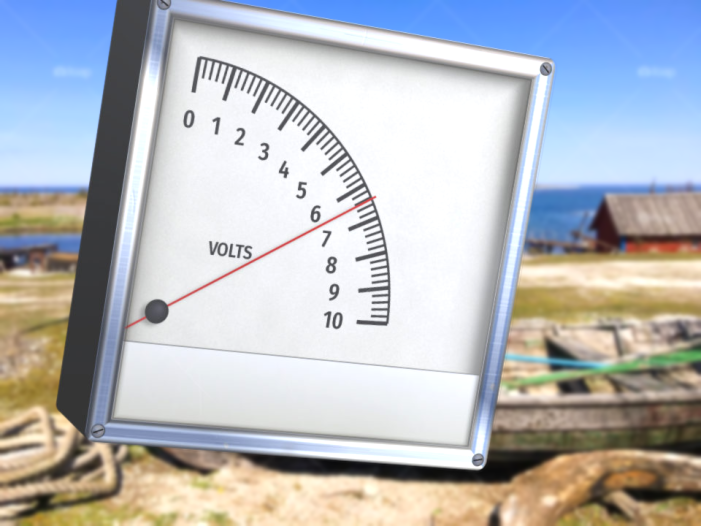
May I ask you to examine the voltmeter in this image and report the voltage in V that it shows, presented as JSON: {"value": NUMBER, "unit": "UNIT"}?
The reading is {"value": 6.4, "unit": "V"}
